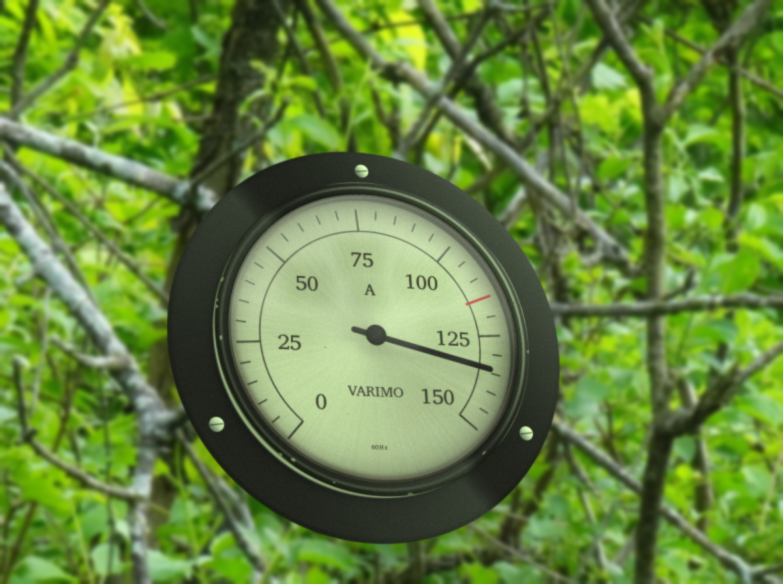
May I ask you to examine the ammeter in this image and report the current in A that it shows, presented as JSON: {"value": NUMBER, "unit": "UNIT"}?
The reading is {"value": 135, "unit": "A"}
